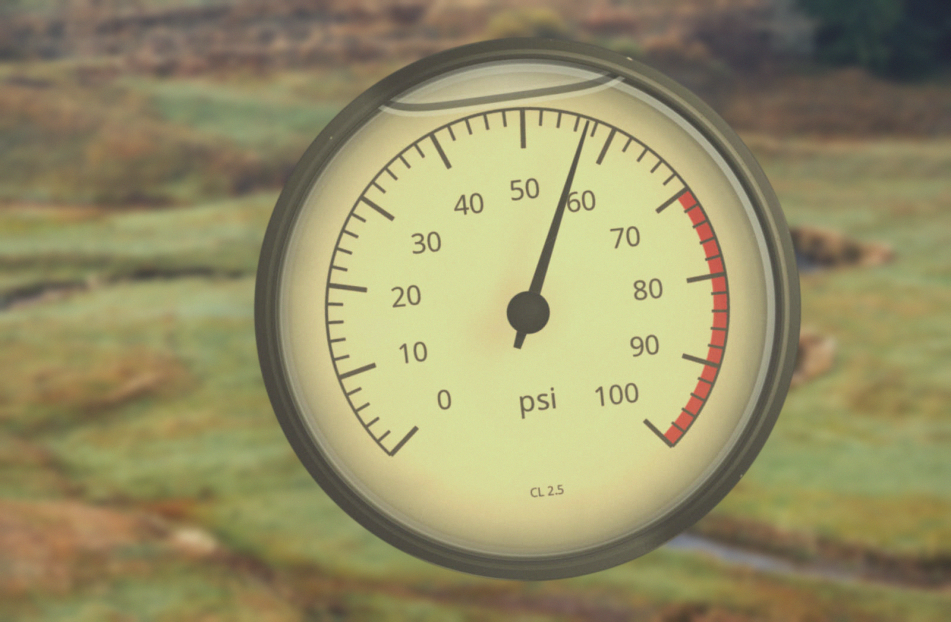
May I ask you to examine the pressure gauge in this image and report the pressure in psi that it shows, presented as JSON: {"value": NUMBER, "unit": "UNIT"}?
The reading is {"value": 57, "unit": "psi"}
